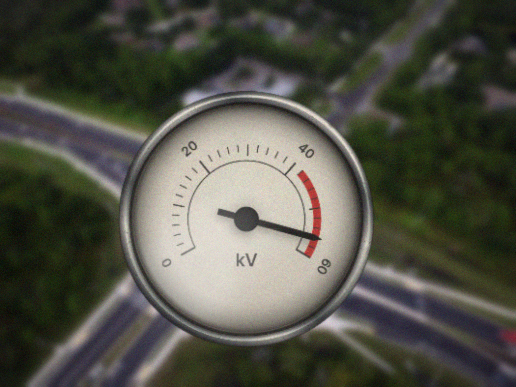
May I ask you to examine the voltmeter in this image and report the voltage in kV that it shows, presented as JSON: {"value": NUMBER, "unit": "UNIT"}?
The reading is {"value": 56, "unit": "kV"}
